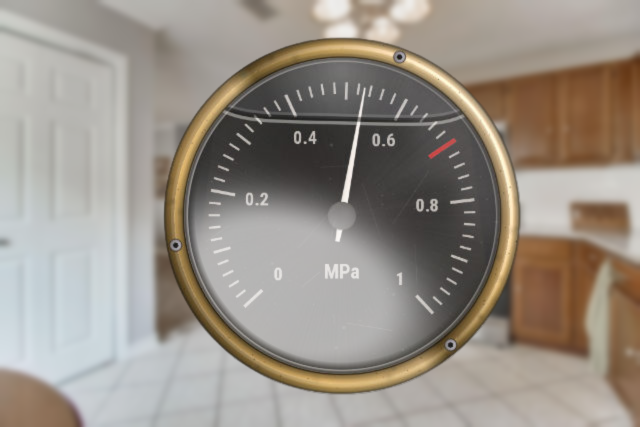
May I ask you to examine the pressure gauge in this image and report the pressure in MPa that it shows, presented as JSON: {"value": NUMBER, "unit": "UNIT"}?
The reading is {"value": 0.53, "unit": "MPa"}
